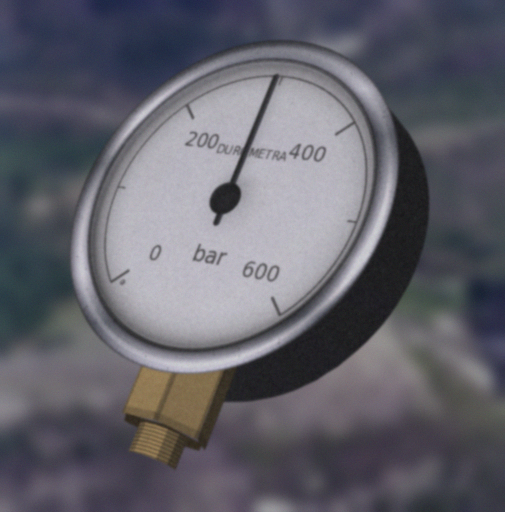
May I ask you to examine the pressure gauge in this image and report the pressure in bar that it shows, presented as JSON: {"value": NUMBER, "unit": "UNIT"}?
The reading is {"value": 300, "unit": "bar"}
